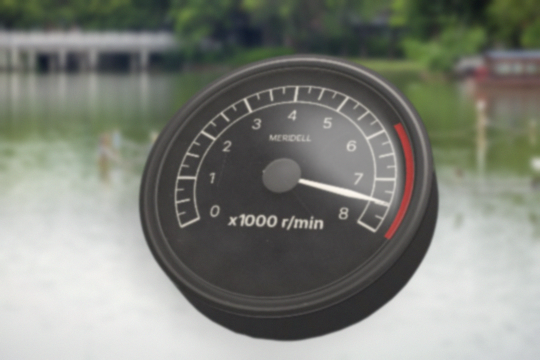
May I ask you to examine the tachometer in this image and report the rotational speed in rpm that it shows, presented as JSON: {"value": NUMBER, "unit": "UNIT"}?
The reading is {"value": 7500, "unit": "rpm"}
